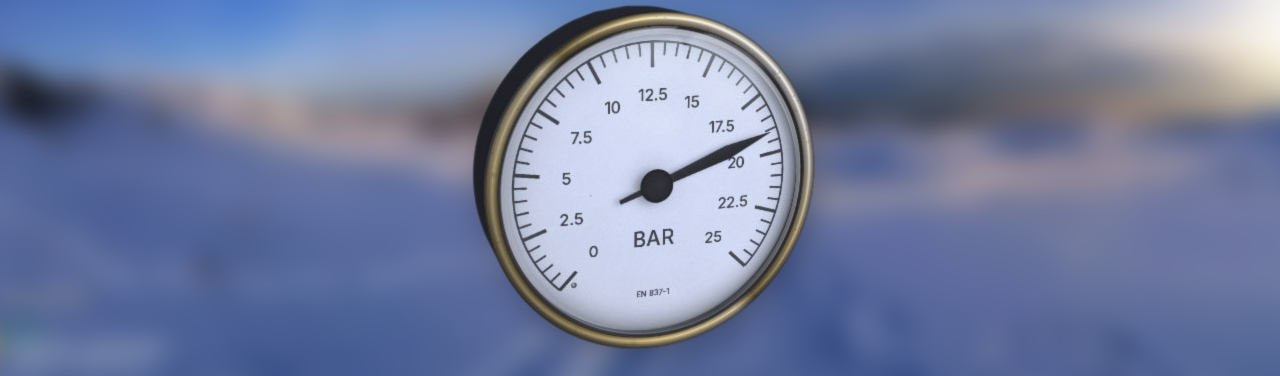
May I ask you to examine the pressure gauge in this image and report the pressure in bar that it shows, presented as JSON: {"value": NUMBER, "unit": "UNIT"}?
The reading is {"value": 19, "unit": "bar"}
